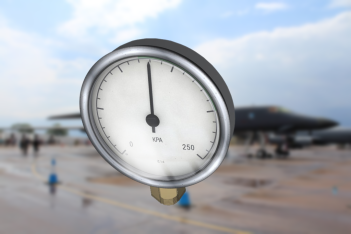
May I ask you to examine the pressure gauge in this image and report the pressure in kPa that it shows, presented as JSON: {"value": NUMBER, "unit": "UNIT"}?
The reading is {"value": 130, "unit": "kPa"}
